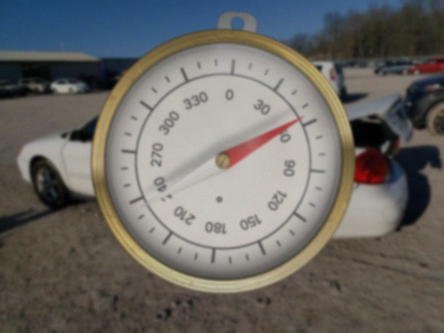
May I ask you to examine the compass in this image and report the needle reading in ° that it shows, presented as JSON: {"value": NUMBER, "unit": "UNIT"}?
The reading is {"value": 55, "unit": "°"}
